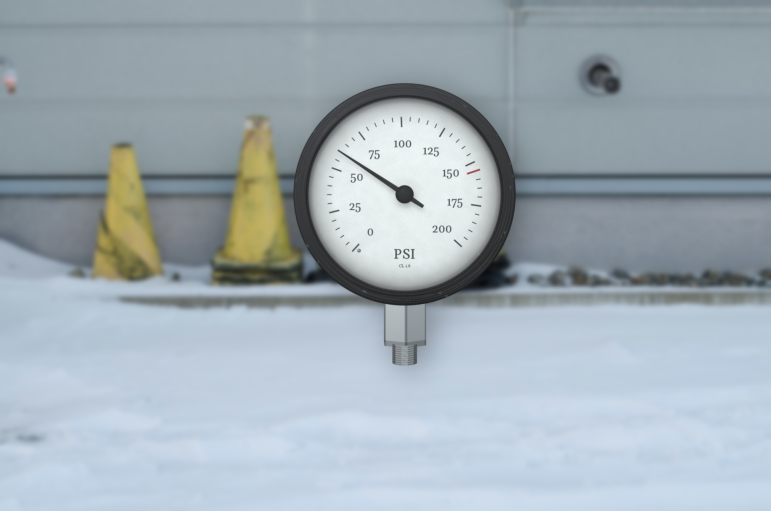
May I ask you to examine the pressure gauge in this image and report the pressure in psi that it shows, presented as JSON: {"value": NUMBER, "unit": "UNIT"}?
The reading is {"value": 60, "unit": "psi"}
